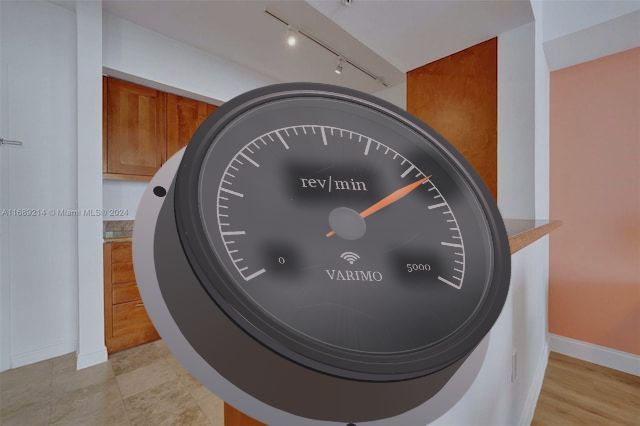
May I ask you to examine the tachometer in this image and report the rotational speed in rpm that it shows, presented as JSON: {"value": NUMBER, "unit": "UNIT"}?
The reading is {"value": 3700, "unit": "rpm"}
